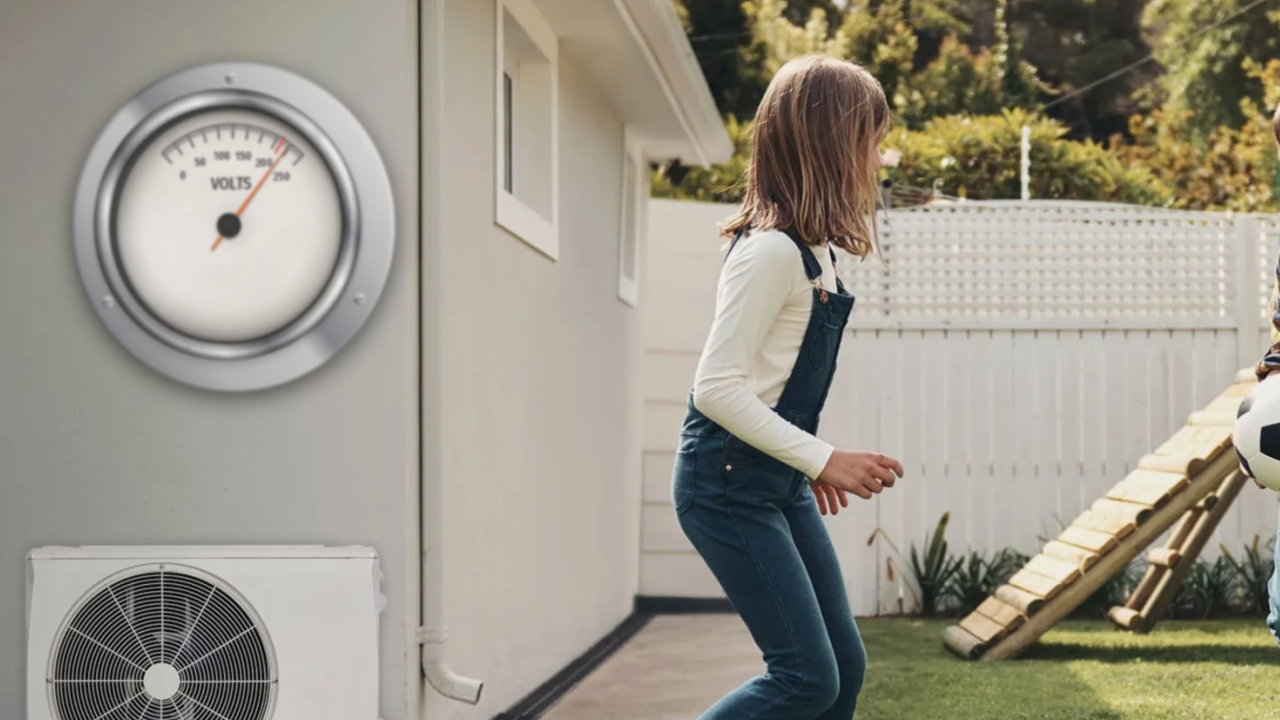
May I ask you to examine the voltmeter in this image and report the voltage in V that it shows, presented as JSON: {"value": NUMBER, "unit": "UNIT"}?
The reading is {"value": 225, "unit": "V"}
